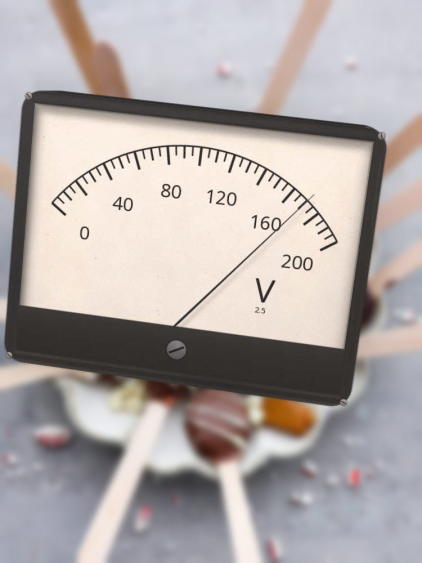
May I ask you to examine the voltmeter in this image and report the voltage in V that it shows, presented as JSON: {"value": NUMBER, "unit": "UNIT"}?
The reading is {"value": 170, "unit": "V"}
